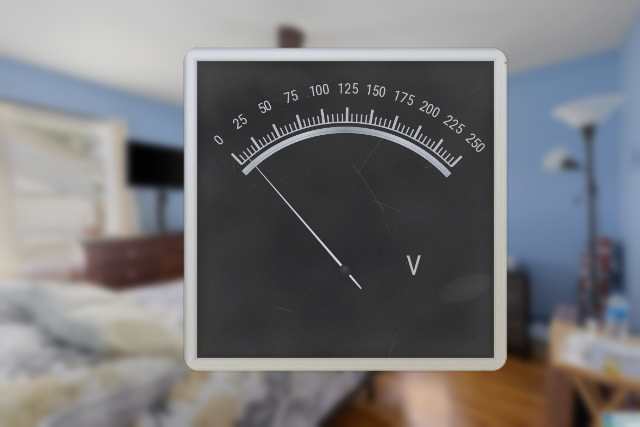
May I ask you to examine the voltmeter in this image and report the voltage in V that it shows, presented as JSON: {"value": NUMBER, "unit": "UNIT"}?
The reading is {"value": 10, "unit": "V"}
